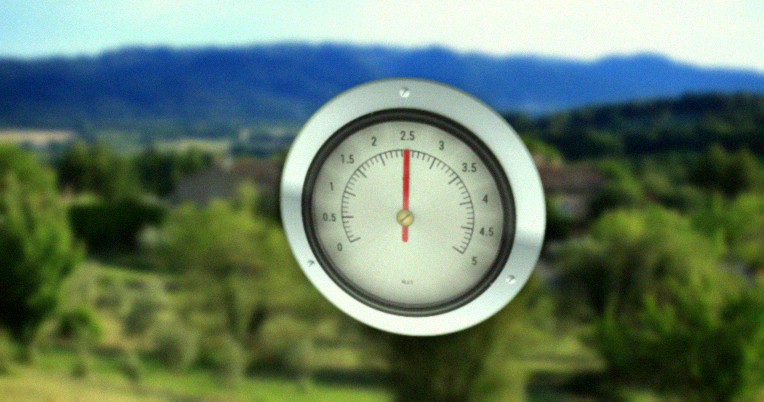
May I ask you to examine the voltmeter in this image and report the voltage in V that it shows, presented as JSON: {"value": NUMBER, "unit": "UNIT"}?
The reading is {"value": 2.5, "unit": "V"}
